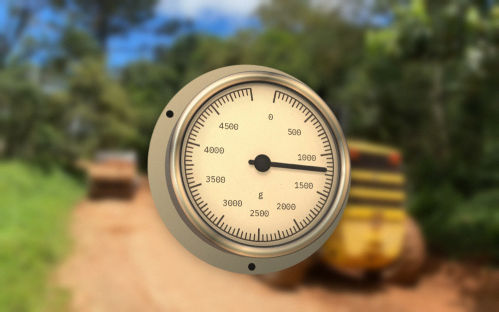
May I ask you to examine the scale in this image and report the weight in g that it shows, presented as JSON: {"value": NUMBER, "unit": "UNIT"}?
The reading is {"value": 1200, "unit": "g"}
